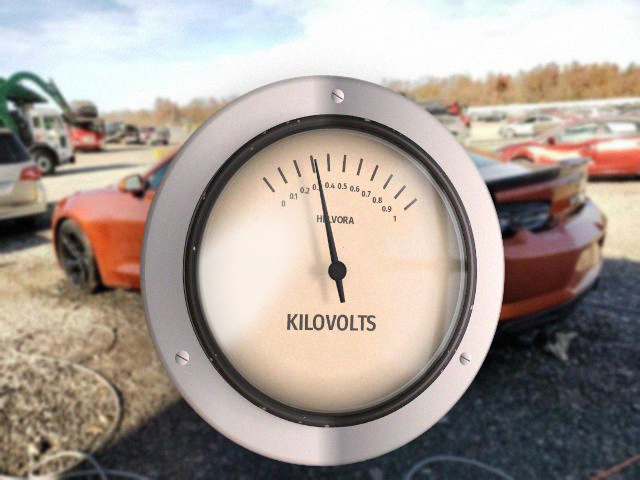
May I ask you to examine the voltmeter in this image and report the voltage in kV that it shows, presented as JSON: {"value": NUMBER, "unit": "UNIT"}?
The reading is {"value": 0.3, "unit": "kV"}
